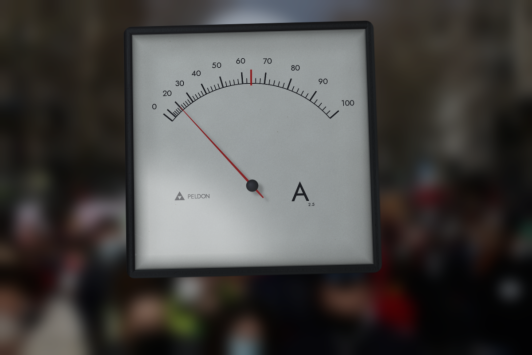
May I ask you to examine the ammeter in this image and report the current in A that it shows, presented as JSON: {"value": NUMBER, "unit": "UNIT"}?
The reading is {"value": 20, "unit": "A"}
